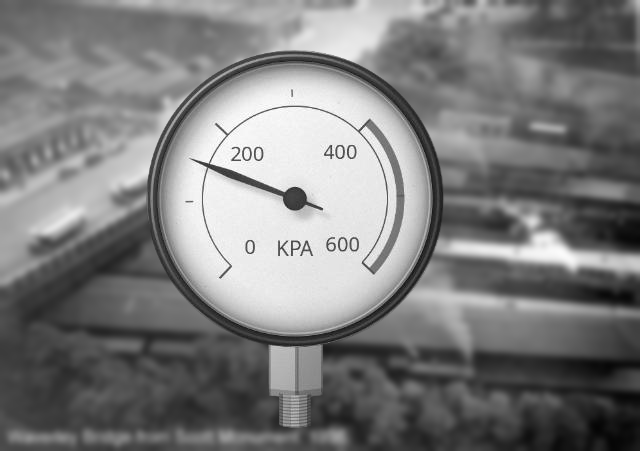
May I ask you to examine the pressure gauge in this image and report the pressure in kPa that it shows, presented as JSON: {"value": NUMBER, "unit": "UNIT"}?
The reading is {"value": 150, "unit": "kPa"}
